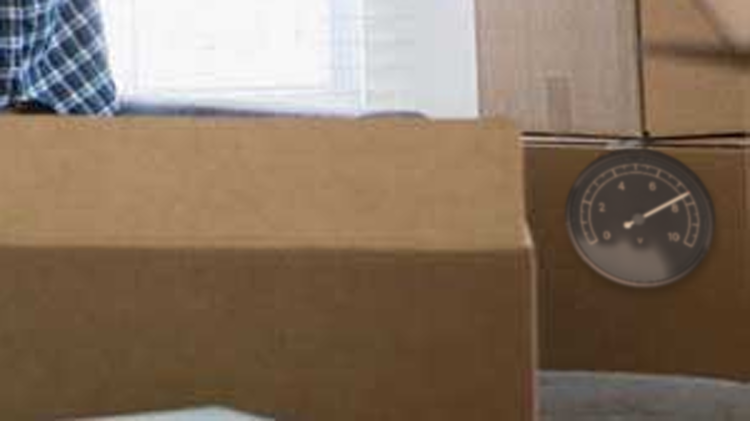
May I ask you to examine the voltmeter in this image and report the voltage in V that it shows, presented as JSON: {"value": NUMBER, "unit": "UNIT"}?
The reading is {"value": 7.5, "unit": "V"}
